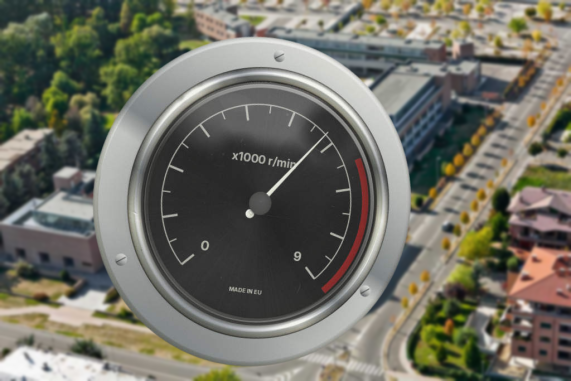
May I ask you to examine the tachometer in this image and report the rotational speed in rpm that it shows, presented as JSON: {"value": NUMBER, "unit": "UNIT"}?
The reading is {"value": 5750, "unit": "rpm"}
